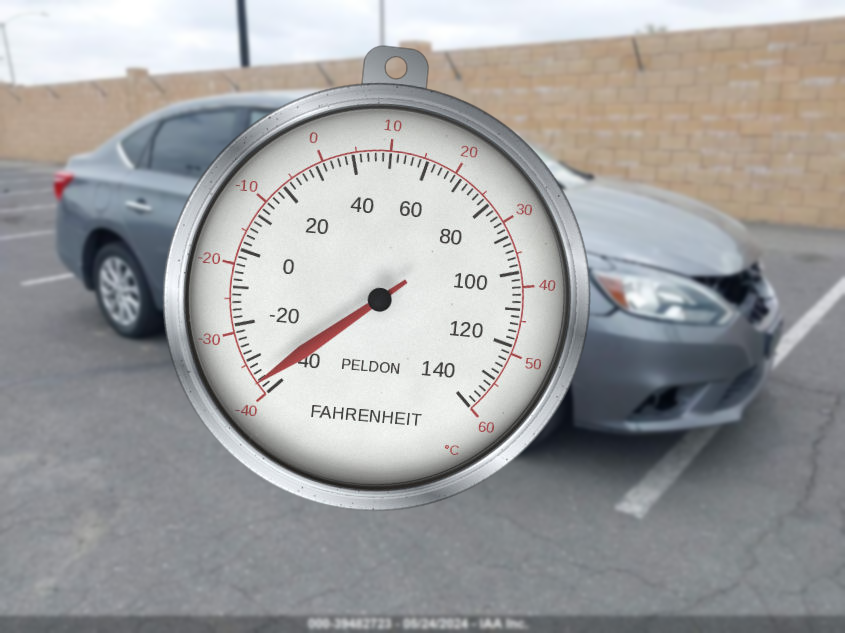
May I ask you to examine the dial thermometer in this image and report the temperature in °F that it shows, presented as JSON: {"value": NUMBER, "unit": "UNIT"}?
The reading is {"value": -36, "unit": "°F"}
